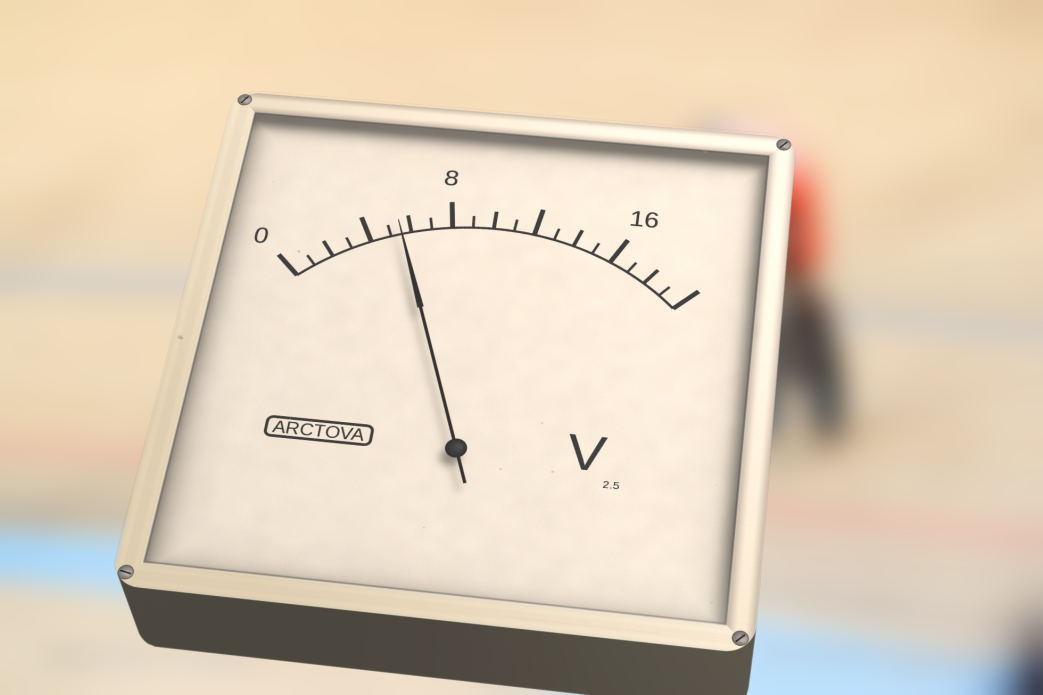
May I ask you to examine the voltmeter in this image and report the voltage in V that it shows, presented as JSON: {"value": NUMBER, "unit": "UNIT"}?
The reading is {"value": 5.5, "unit": "V"}
